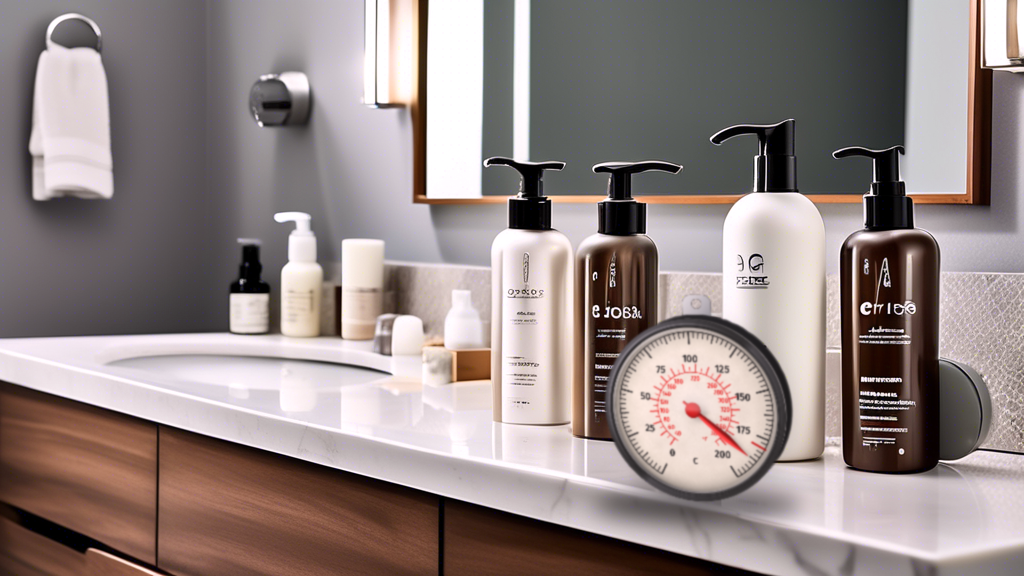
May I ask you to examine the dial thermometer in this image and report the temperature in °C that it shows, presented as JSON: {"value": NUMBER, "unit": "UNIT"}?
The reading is {"value": 187.5, "unit": "°C"}
